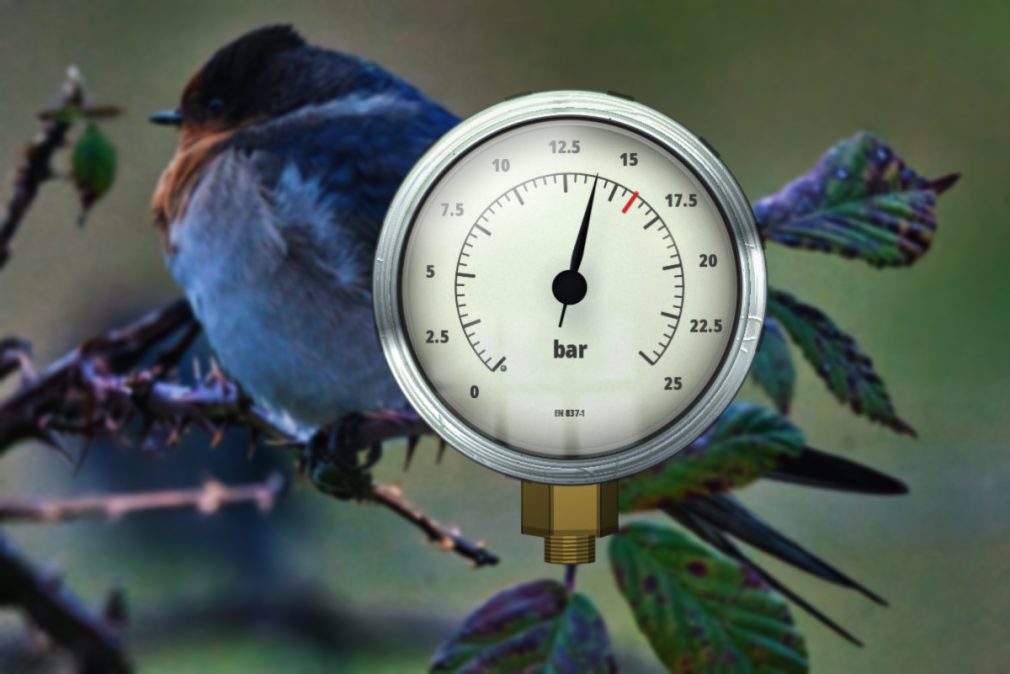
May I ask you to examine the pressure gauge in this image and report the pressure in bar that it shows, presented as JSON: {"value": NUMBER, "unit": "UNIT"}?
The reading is {"value": 14, "unit": "bar"}
